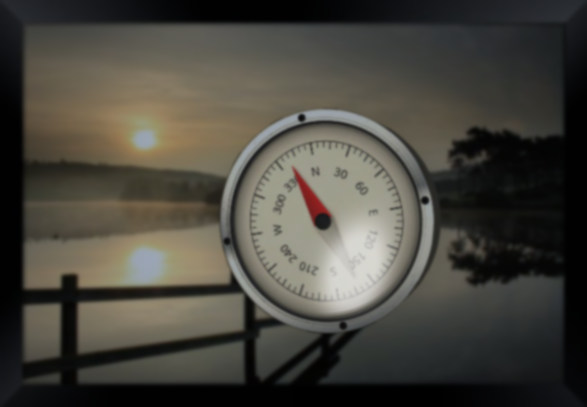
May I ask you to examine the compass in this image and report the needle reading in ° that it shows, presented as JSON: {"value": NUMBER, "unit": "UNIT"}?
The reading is {"value": 340, "unit": "°"}
